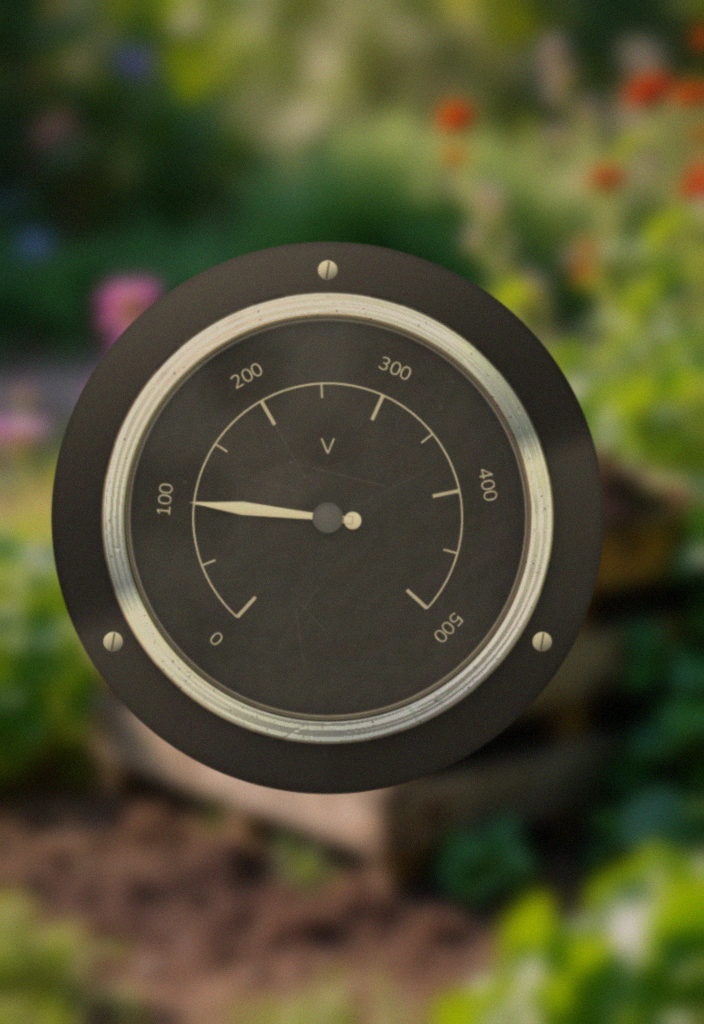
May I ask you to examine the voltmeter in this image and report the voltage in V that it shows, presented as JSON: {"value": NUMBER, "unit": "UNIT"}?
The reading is {"value": 100, "unit": "V"}
